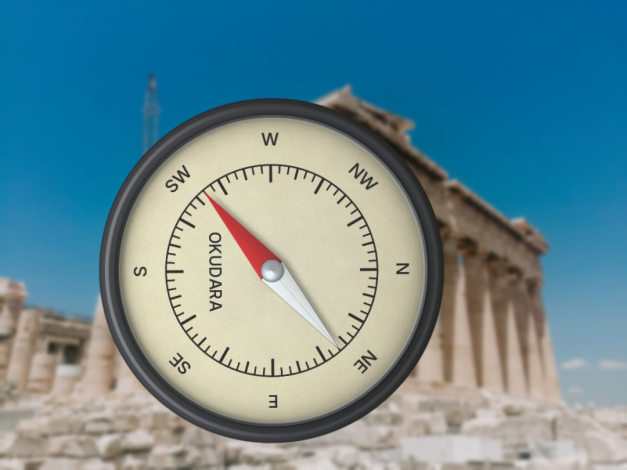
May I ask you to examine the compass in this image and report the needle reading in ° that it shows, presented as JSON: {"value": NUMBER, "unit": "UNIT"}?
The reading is {"value": 230, "unit": "°"}
